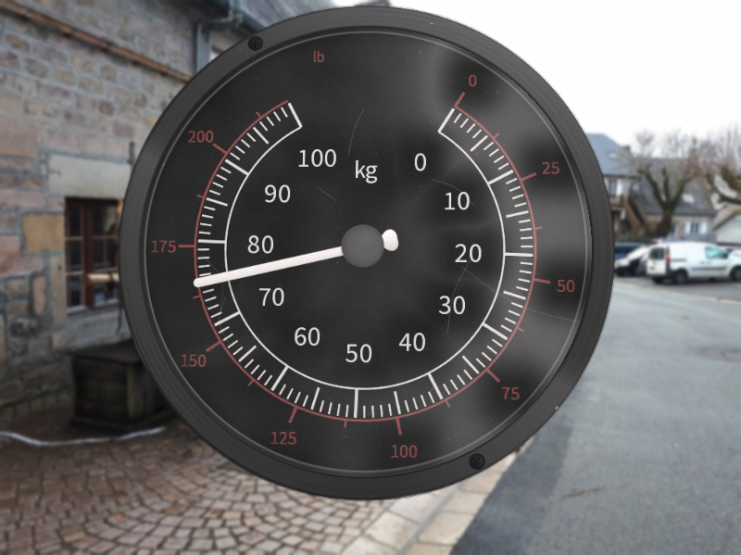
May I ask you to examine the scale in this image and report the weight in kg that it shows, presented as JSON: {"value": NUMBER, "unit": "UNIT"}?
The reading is {"value": 75, "unit": "kg"}
